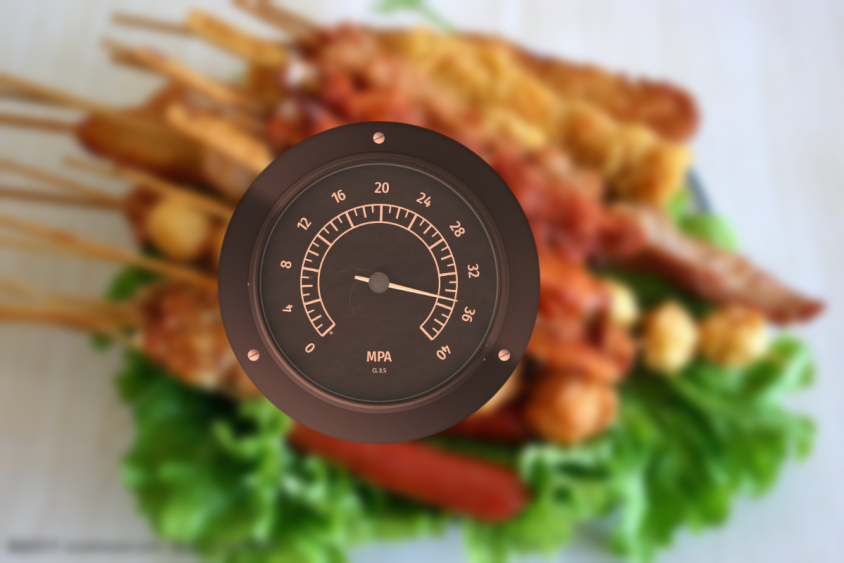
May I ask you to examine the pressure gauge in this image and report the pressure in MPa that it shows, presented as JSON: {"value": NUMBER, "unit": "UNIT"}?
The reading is {"value": 35, "unit": "MPa"}
